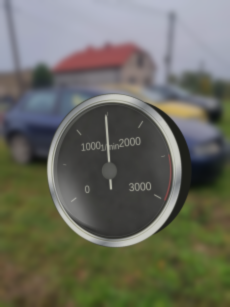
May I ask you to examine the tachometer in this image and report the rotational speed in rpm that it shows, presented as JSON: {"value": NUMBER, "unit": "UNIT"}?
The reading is {"value": 1500, "unit": "rpm"}
